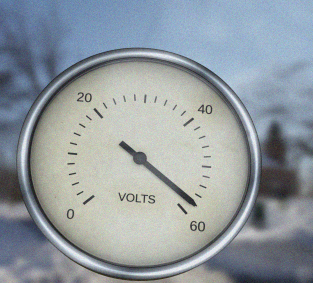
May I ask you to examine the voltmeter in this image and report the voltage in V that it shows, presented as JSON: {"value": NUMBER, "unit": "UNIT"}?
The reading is {"value": 58, "unit": "V"}
